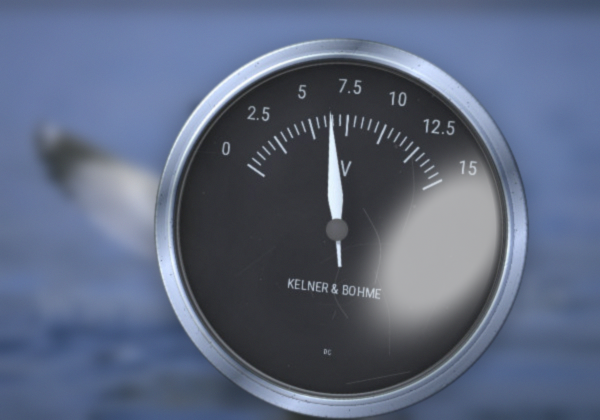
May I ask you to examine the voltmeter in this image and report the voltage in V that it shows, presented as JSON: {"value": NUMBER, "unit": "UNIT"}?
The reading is {"value": 6.5, "unit": "V"}
